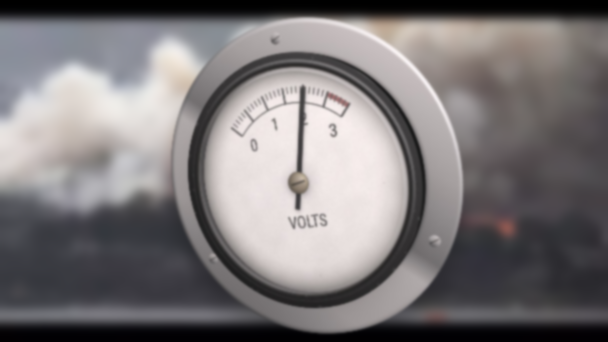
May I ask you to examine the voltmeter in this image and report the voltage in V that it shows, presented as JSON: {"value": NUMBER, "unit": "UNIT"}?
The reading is {"value": 2, "unit": "V"}
